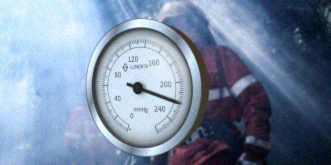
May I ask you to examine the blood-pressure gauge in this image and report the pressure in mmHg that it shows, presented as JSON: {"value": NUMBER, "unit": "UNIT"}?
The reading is {"value": 220, "unit": "mmHg"}
